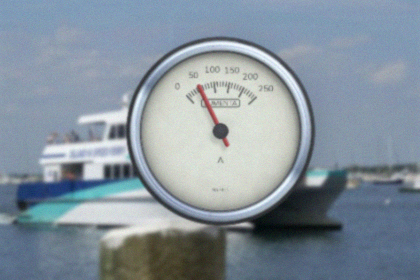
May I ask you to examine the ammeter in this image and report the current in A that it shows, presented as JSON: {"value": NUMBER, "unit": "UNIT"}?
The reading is {"value": 50, "unit": "A"}
